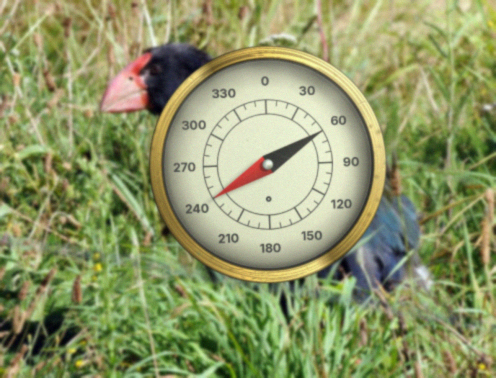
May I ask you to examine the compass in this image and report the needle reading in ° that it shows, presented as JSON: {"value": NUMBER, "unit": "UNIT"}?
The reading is {"value": 240, "unit": "°"}
